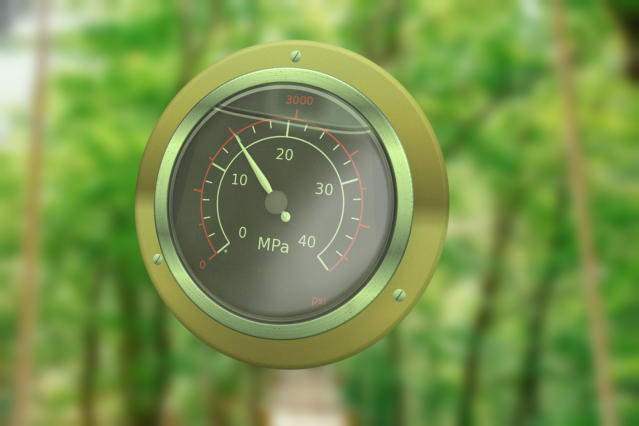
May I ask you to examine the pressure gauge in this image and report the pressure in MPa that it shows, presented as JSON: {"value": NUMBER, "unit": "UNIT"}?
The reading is {"value": 14, "unit": "MPa"}
